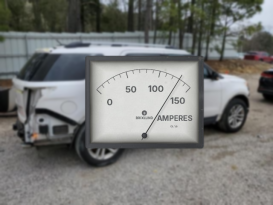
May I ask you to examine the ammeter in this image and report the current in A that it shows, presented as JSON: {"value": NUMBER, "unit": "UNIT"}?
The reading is {"value": 130, "unit": "A"}
